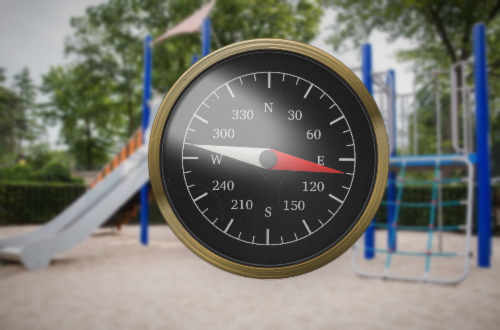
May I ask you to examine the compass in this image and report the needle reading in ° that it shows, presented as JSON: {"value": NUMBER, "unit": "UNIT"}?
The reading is {"value": 100, "unit": "°"}
